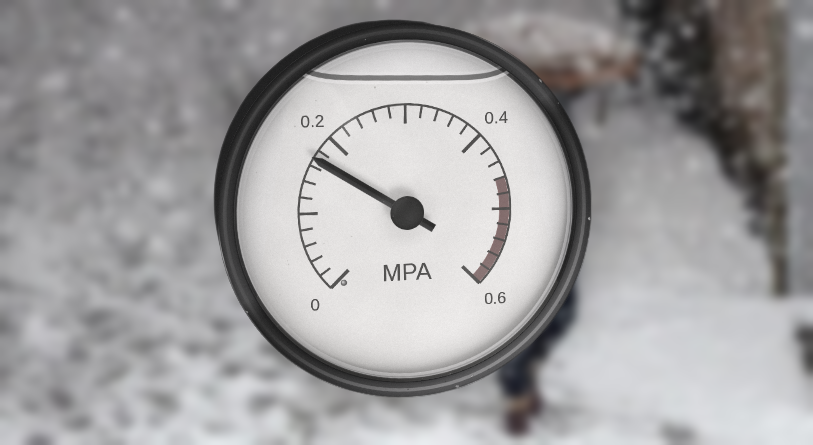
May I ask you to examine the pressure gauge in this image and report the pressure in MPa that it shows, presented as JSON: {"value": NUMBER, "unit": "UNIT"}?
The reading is {"value": 0.17, "unit": "MPa"}
